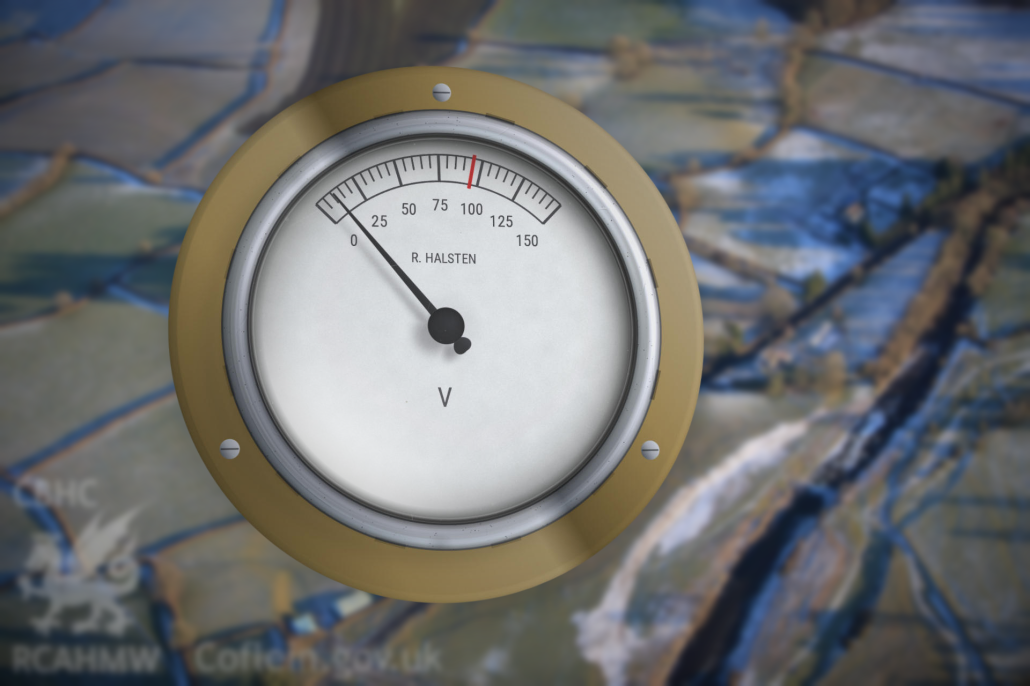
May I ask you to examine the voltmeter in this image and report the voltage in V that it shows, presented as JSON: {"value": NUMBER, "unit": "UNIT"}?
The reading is {"value": 10, "unit": "V"}
